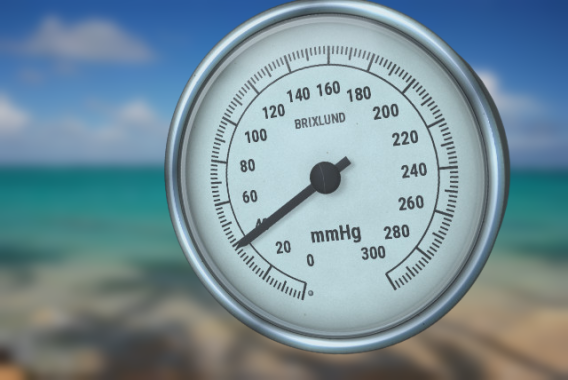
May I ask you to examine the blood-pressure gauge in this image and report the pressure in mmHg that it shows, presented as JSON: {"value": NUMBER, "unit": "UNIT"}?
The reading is {"value": 38, "unit": "mmHg"}
